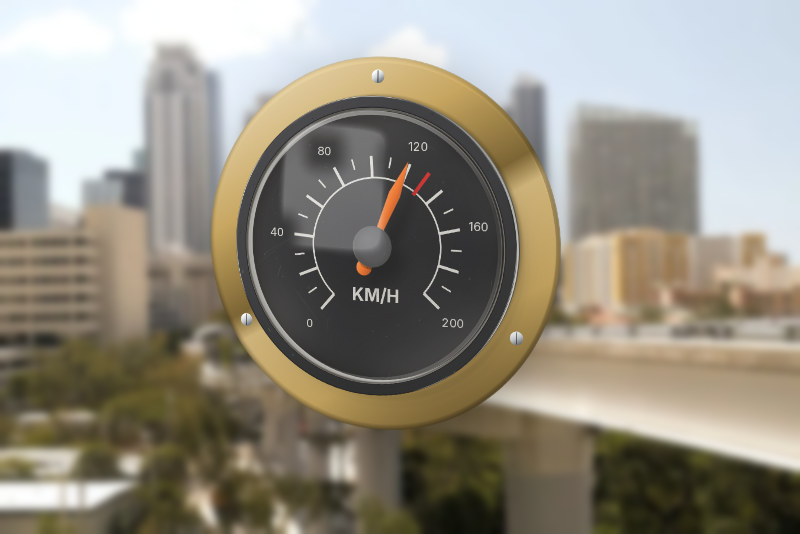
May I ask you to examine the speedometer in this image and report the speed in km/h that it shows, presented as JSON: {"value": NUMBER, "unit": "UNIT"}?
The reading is {"value": 120, "unit": "km/h"}
